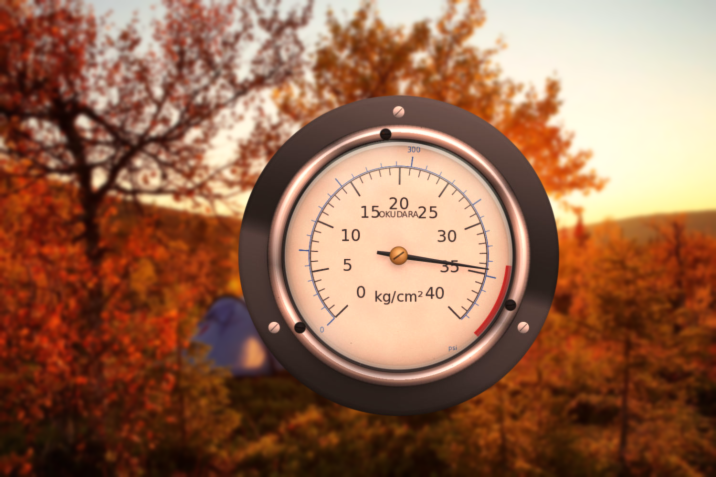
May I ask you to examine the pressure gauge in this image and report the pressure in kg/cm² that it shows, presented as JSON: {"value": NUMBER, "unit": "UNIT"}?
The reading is {"value": 34.5, "unit": "kg/cm²"}
